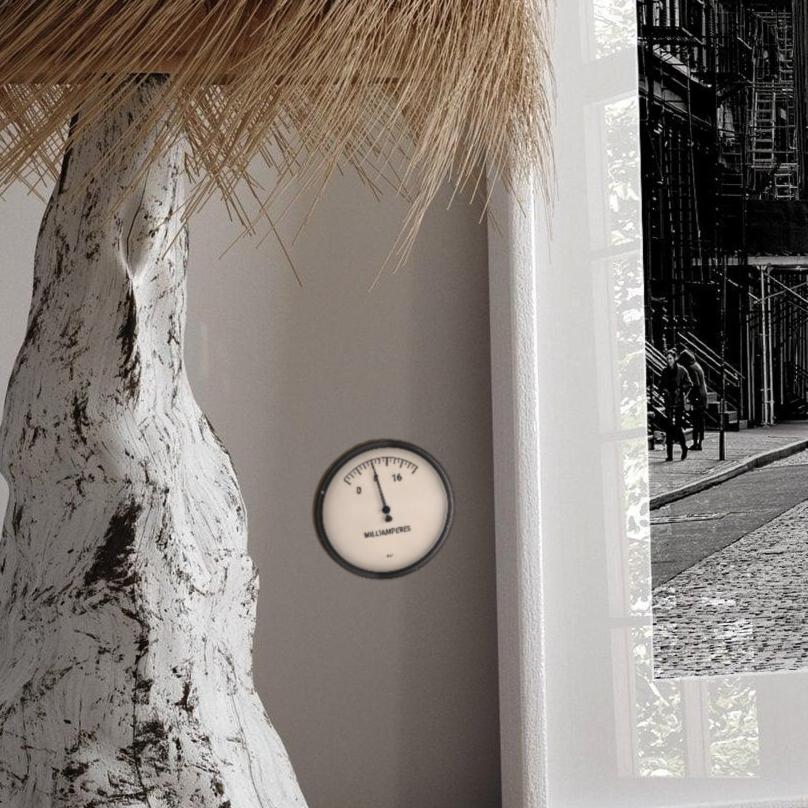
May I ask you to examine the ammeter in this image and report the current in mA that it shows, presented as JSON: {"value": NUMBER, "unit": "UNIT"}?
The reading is {"value": 8, "unit": "mA"}
